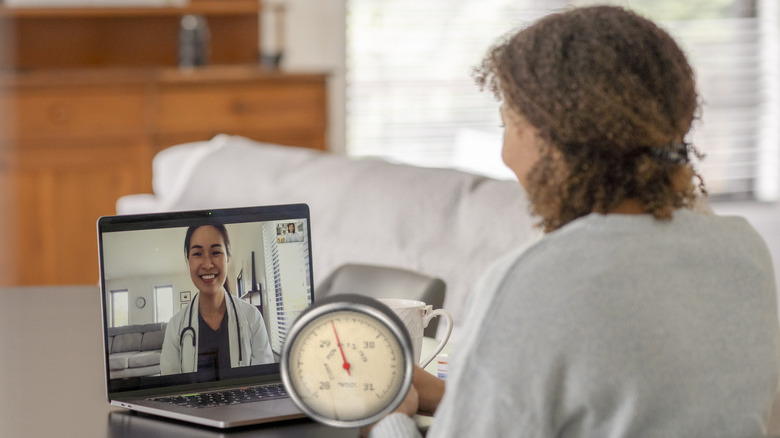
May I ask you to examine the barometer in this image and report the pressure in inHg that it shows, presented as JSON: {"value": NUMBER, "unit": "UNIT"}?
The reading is {"value": 29.3, "unit": "inHg"}
